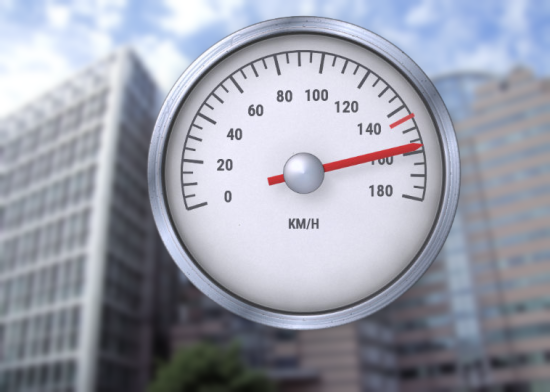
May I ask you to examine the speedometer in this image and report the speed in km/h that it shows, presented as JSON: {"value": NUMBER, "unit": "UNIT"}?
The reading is {"value": 157.5, "unit": "km/h"}
